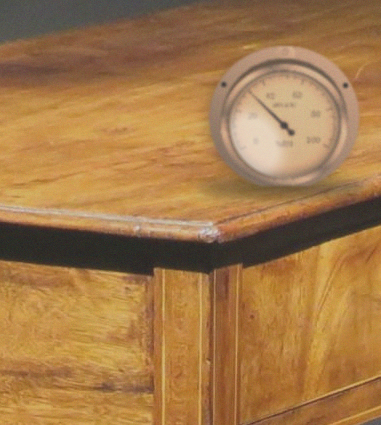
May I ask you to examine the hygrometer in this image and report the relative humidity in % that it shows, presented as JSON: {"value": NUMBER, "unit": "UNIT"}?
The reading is {"value": 32, "unit": "%"}
